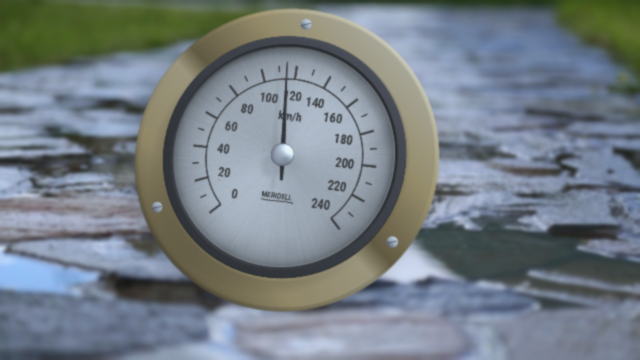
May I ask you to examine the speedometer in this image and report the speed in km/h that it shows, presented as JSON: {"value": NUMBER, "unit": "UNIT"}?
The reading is {"value": 115, "unit": "km/h"}
